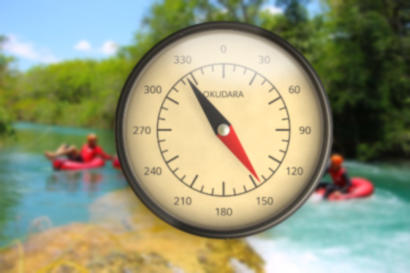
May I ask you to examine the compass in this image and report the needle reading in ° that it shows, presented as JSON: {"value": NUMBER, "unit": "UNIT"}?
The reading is {"value": 145, "unit": "°"}
